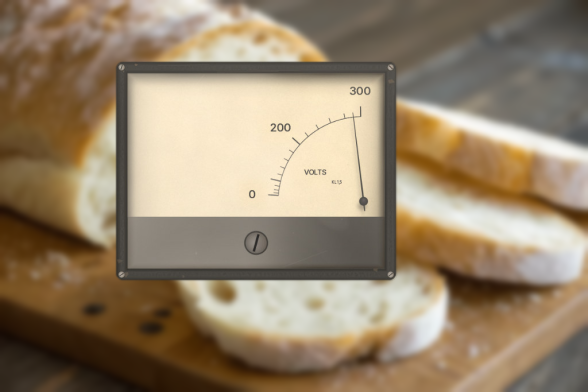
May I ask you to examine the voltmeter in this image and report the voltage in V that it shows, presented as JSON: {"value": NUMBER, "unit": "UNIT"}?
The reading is {"value": 290, "unit": "V"}
